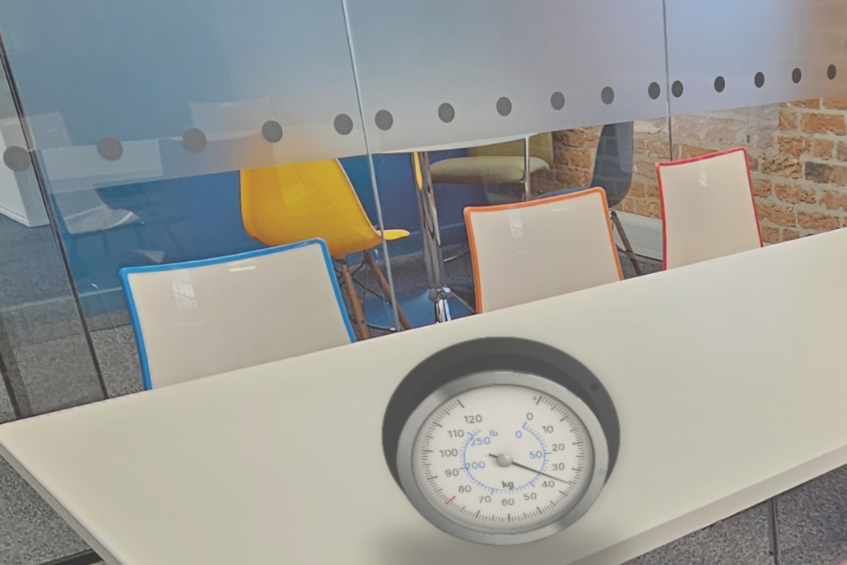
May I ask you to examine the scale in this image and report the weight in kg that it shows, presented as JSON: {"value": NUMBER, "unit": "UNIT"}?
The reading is {"value": 35, "unit": "kg"}
